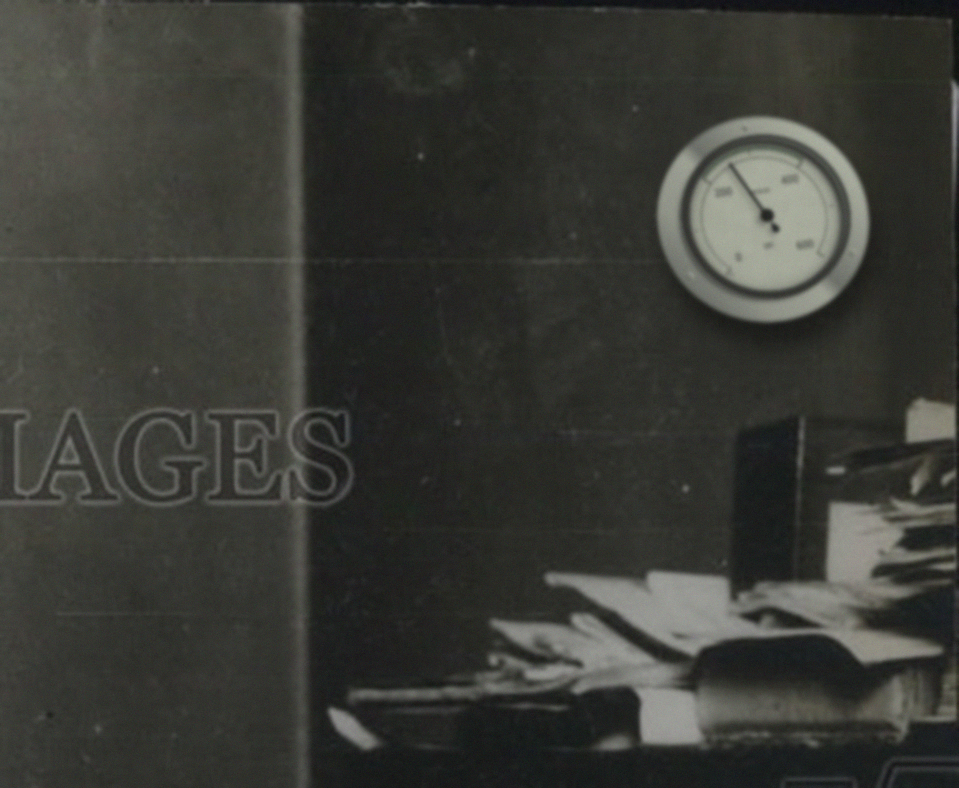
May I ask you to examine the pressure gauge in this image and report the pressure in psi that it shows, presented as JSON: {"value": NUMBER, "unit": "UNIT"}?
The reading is {"value": 250, "unit": "psi"}
